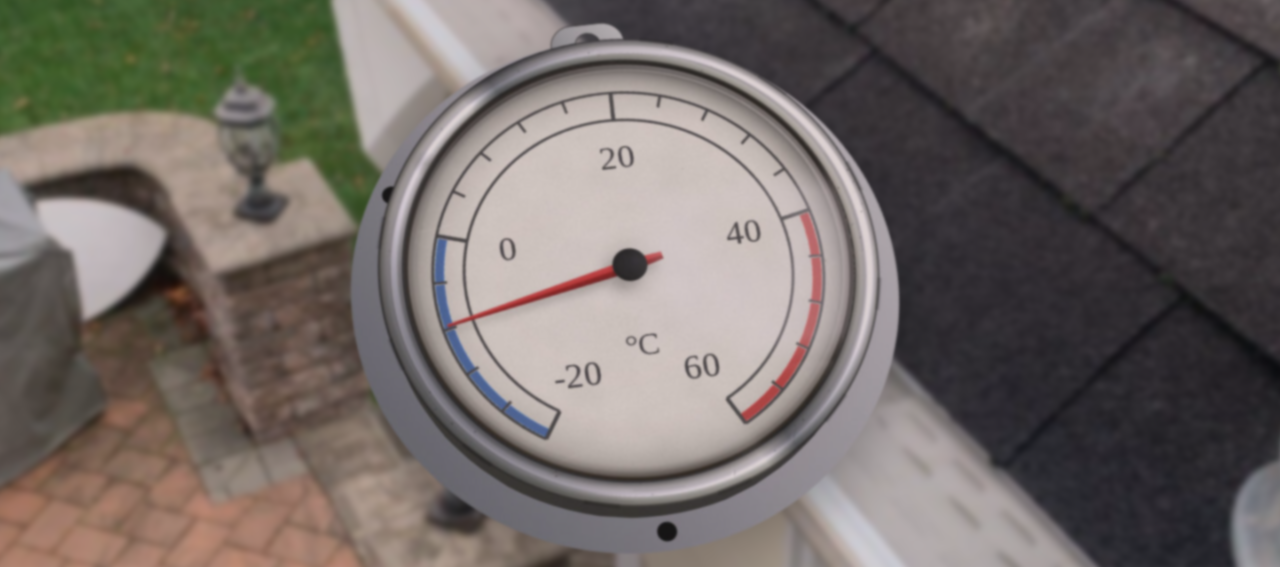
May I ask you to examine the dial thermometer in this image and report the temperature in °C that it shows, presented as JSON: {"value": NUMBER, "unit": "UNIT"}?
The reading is {"value": -8, "unit": "°C"}
